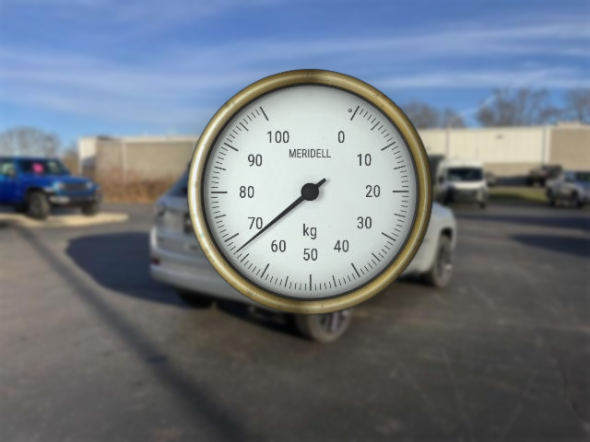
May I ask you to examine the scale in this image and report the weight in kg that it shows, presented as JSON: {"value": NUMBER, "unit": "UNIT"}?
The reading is {"value": 67, "unit": "kg"}
